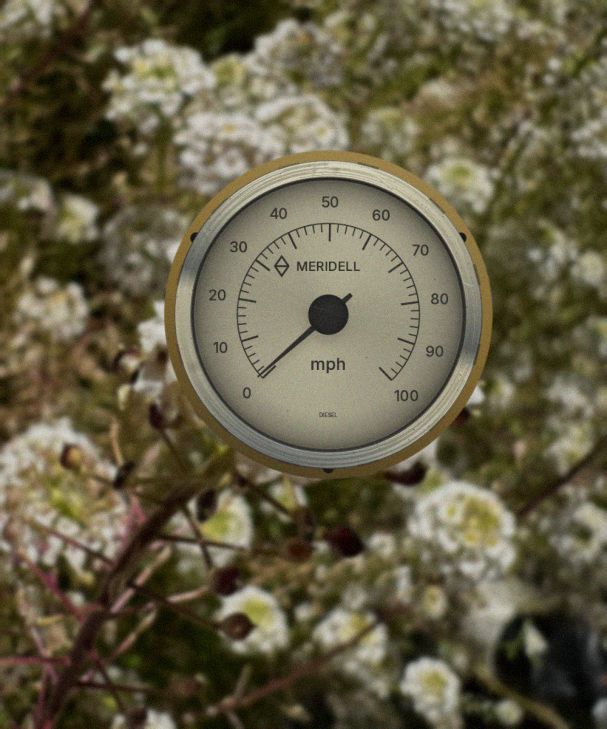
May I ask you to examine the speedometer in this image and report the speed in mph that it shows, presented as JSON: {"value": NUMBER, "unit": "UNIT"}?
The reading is {"value": 1, "unit": "mph"}
